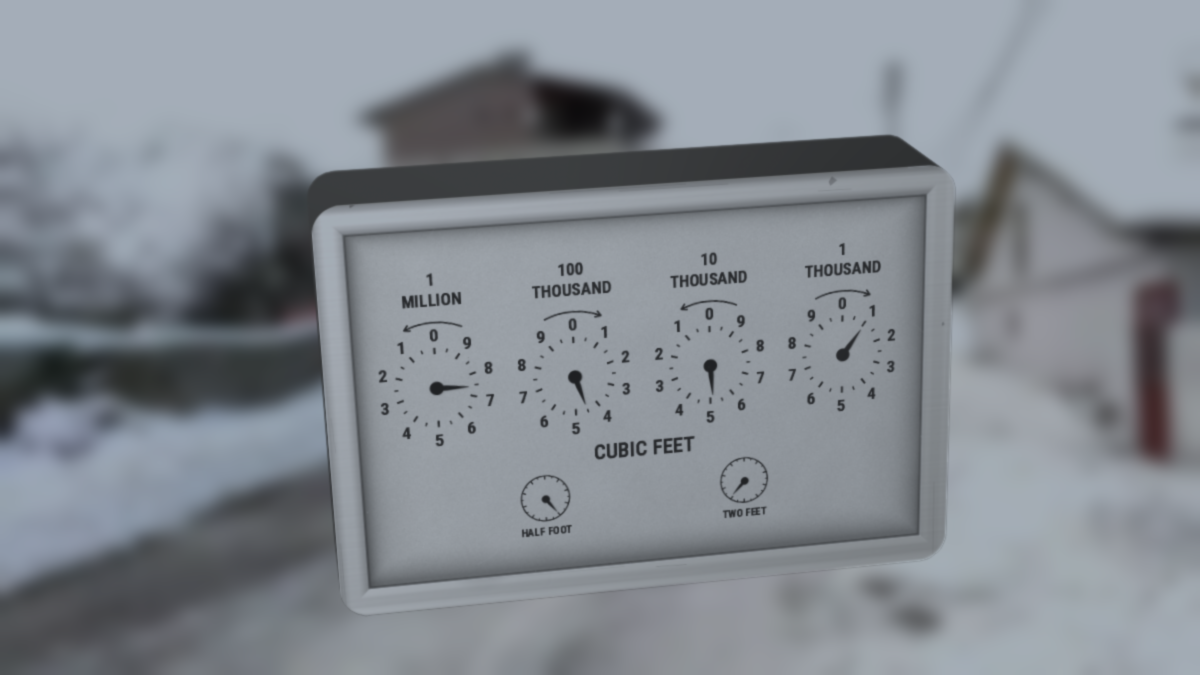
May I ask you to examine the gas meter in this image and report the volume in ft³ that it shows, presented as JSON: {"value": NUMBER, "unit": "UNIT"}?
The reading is {"value": 745100, "unit": "ft³"}
